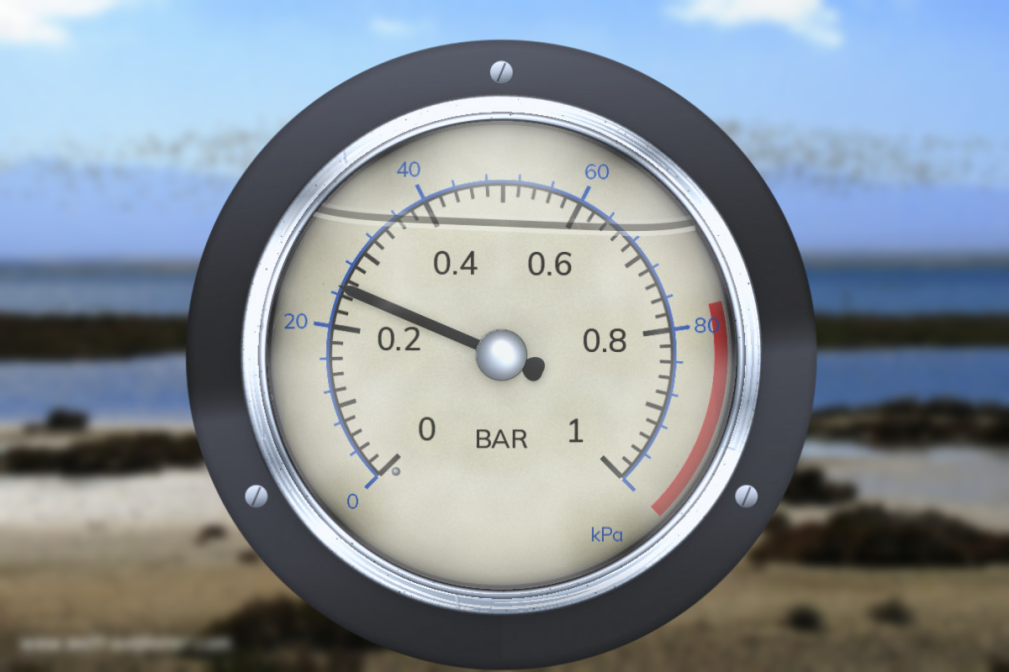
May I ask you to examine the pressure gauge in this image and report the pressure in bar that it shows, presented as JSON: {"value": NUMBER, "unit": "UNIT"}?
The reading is {"value": 0.25, "unit": "bar"}
